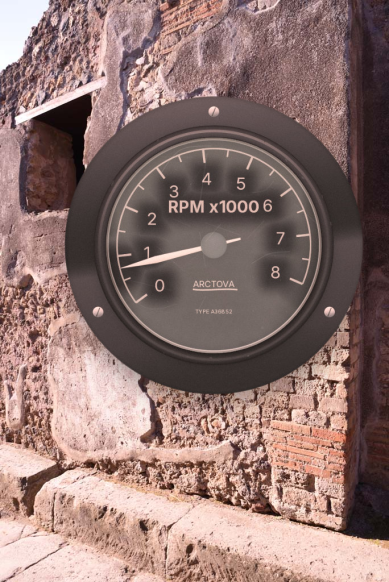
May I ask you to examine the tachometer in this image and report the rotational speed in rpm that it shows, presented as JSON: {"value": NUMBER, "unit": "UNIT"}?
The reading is {"value": 750, "unit": "rpm"}
